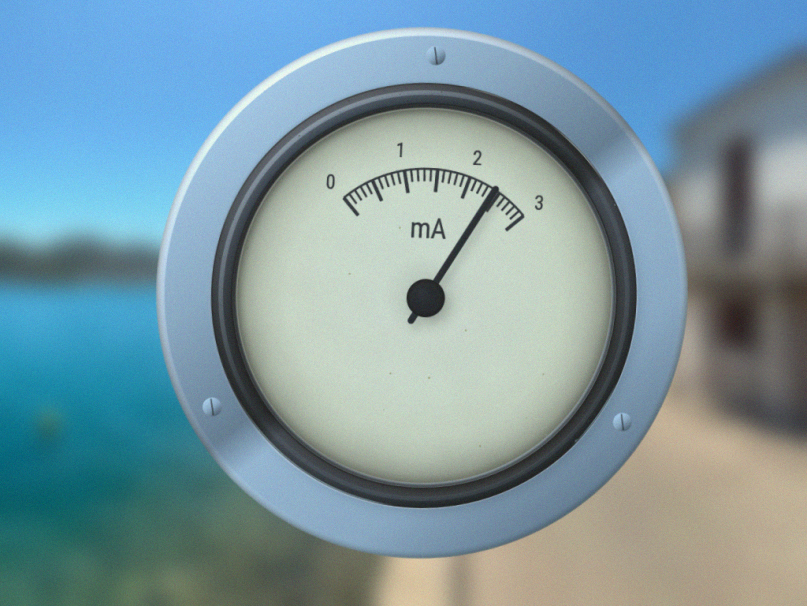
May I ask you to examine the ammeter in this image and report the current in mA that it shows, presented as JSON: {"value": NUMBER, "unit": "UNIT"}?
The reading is {"value": 2.4, "unit": "mA"}
